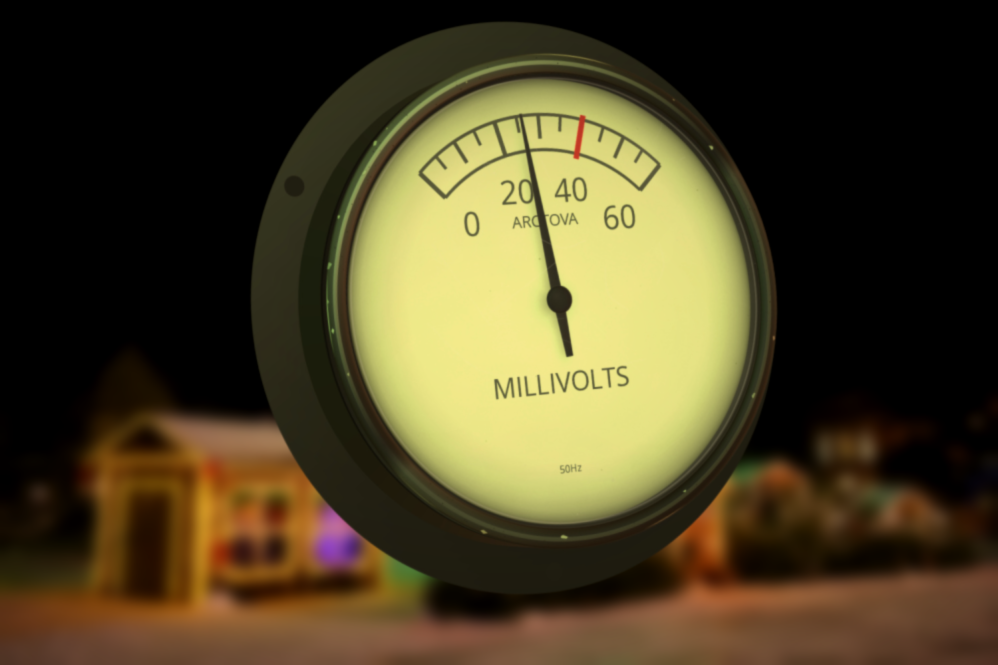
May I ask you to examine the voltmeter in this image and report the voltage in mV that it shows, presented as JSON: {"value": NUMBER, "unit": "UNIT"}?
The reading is {"value": 25, "unit": "mV"}
